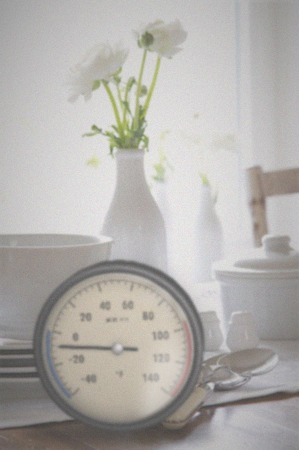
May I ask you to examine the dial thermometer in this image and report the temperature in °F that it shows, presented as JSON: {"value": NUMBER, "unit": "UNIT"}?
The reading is {"value": -8, "unit": "°F"}
